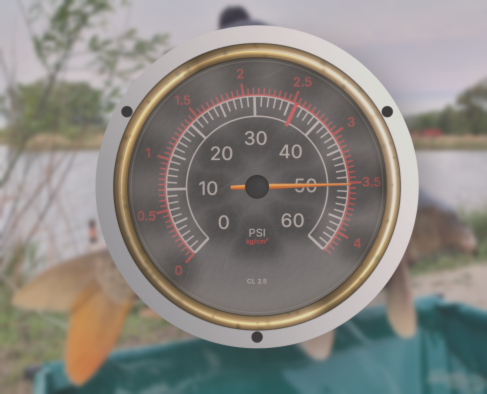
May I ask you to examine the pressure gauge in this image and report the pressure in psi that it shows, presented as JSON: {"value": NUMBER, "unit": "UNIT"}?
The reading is {"value": 50, "unit": "psi"}
